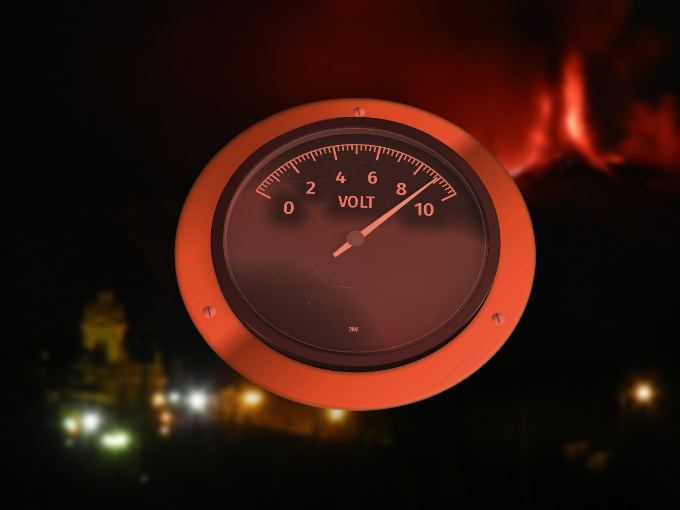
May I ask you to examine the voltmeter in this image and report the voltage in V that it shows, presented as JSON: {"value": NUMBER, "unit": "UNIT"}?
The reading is {"value": 9, "unit": "V"}
